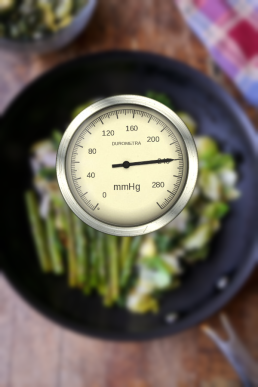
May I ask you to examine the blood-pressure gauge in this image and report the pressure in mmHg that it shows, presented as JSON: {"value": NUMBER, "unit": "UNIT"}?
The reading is {"value": 240, "unit": "mmHg"}
